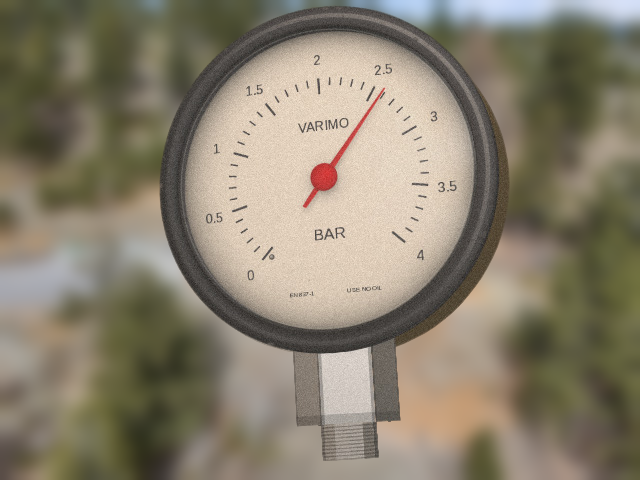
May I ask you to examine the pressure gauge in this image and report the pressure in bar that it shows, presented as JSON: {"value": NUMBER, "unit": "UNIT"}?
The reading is {"value": 2.6, "unit": "bar"}
